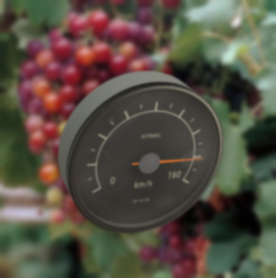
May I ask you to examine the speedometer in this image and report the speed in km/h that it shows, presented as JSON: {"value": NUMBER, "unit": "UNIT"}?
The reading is {"value": 140, "unit": "km/h"}
